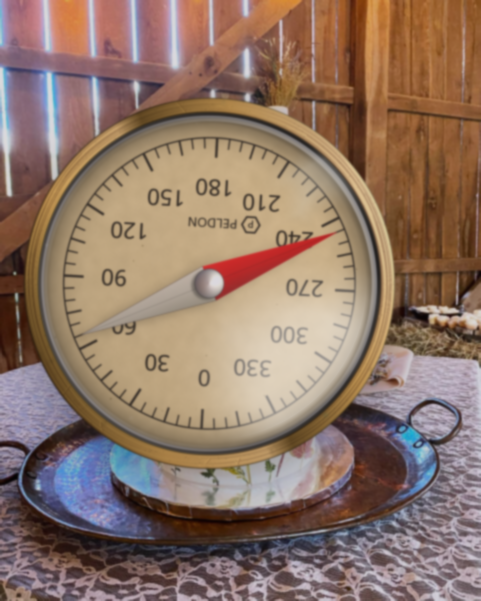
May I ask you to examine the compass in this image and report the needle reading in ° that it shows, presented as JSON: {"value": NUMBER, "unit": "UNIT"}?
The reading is {"value": 245, "unit": "°"}
